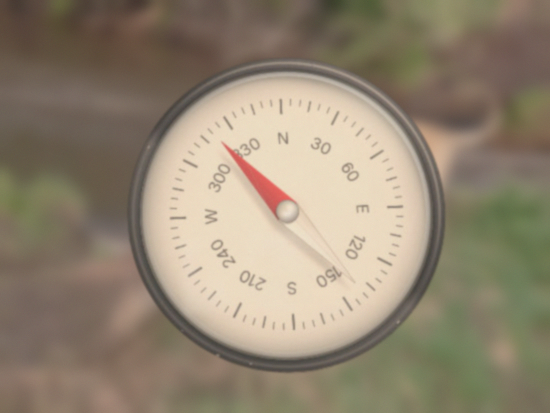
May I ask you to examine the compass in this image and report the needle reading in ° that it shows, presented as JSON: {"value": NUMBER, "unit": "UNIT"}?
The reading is {"value": 320, "unit": "°"}
